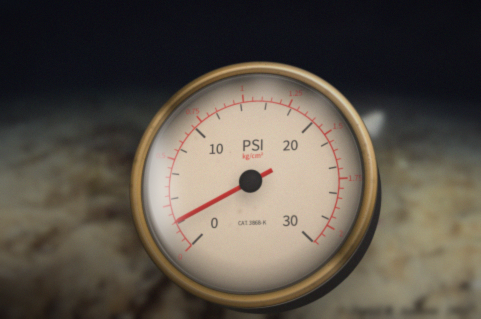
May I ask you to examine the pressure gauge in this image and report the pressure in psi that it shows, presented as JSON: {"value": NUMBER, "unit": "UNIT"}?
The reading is {"value": 2, "unit": "psi"}
